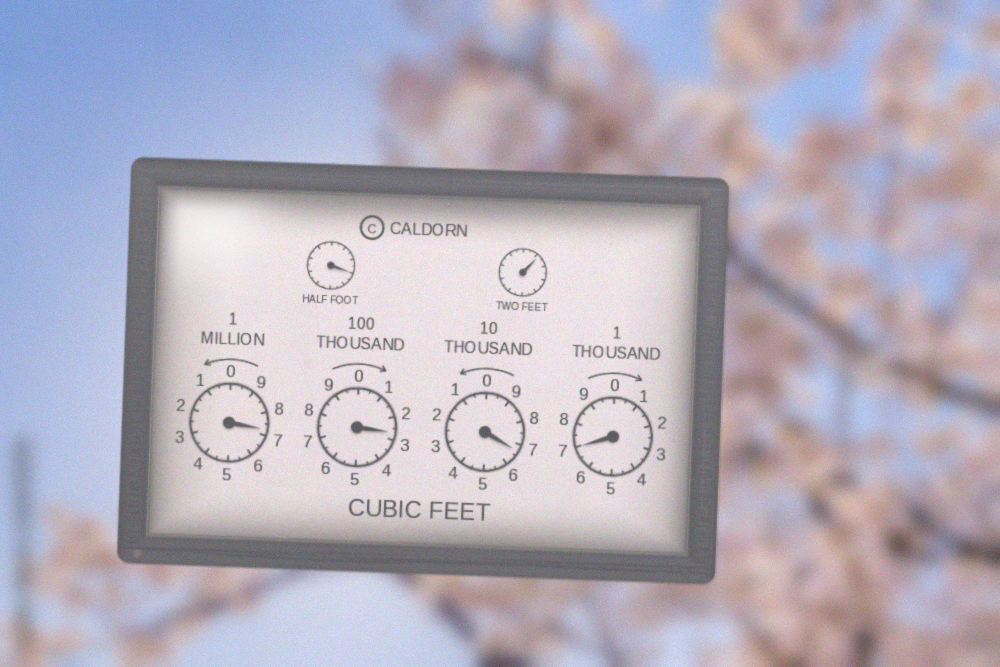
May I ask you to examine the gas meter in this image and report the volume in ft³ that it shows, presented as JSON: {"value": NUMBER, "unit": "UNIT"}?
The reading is {"value": 726700, "unit": "ft³"}
